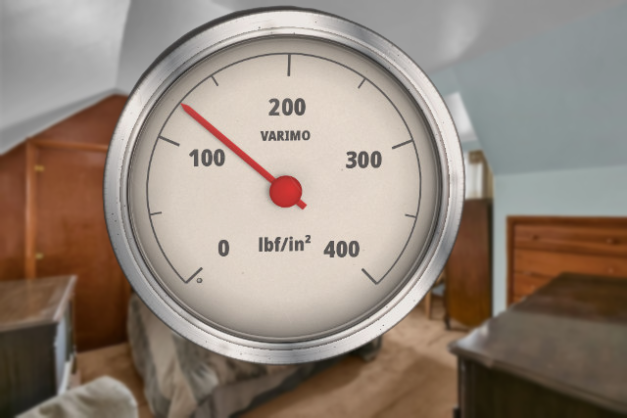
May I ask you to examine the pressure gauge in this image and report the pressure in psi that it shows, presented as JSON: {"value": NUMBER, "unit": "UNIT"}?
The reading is {"value": 125, "unit": "psi"}
